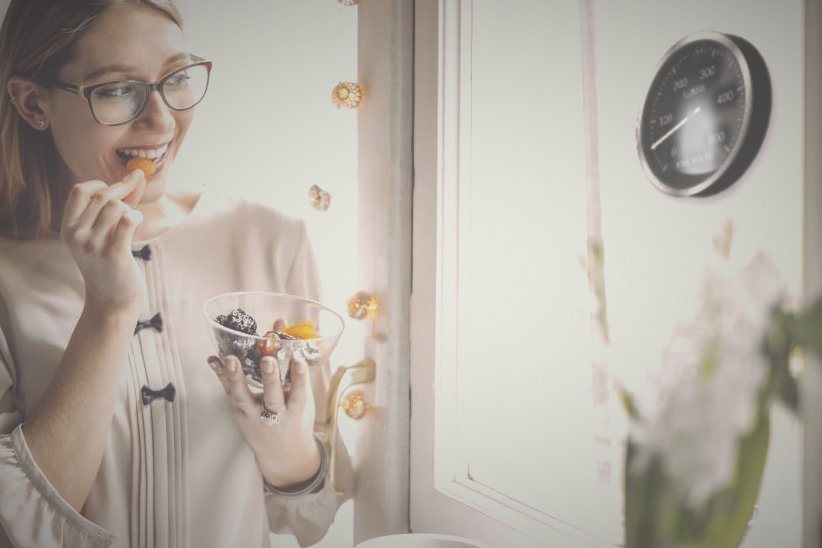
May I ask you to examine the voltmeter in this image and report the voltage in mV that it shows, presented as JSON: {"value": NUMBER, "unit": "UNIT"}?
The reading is {"value": 50, "unit": "mV"}
